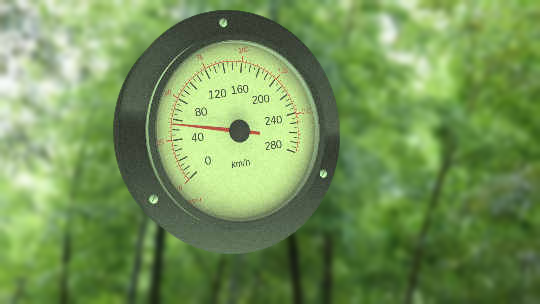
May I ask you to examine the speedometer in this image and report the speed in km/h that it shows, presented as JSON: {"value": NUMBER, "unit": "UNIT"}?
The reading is {"value": 55, "unit": "km/h"}
